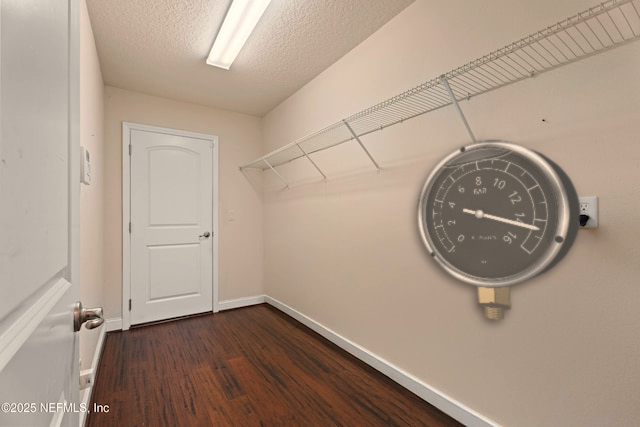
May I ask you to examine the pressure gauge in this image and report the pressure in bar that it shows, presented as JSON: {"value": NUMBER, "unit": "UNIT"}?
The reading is {"value": 14.5, "unit": "bar"}
